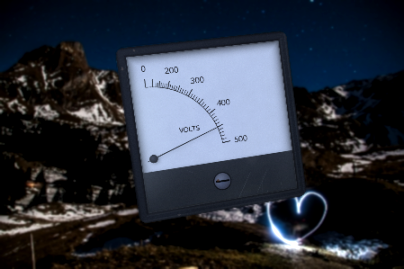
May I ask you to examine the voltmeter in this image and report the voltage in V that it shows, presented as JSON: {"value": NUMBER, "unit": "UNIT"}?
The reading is {"value": 450, "unit": "V"}
